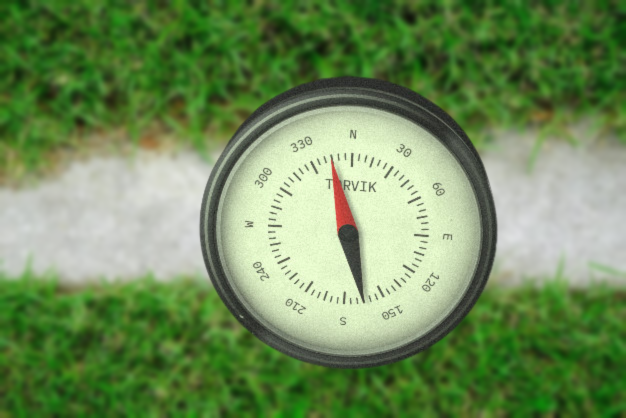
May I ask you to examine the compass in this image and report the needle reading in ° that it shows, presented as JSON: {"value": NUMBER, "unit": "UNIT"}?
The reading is {"value": 345, "unit": "°"}
